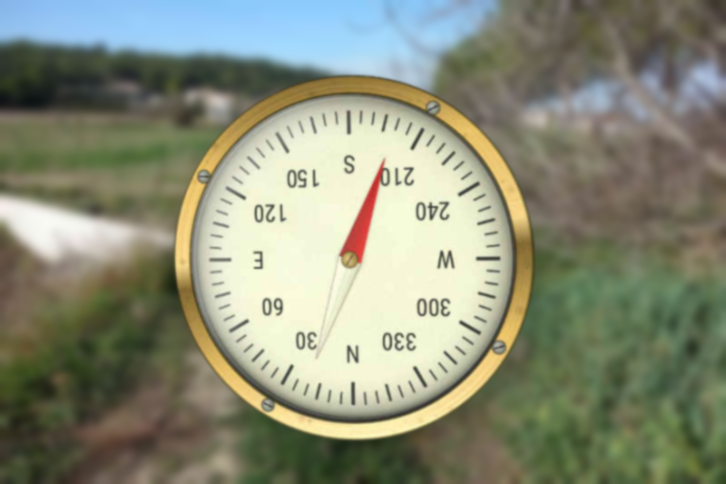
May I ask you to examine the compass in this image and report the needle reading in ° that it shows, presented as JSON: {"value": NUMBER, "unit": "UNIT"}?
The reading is {"value": 200, "unit": "°"}
